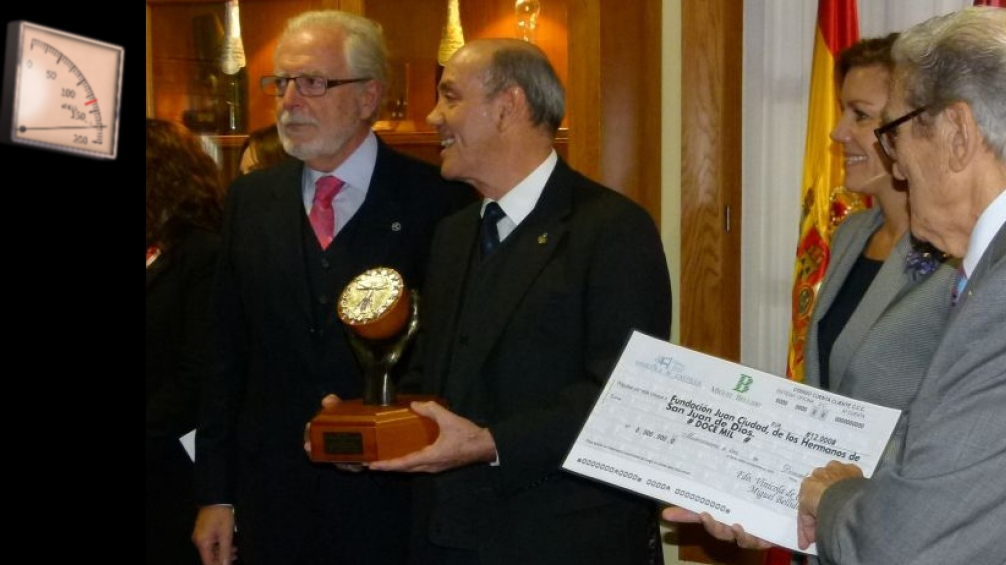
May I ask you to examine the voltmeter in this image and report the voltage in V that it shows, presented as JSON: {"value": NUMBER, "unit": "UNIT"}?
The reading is {"value": 175, "unit": "V"}
